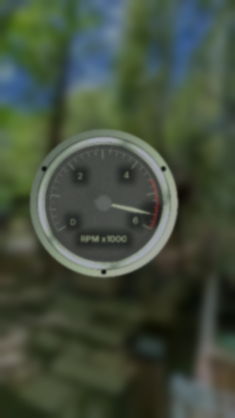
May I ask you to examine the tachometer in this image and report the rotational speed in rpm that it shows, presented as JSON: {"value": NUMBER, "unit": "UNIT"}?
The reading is {"value": 5600, "unit": "rpm"}
